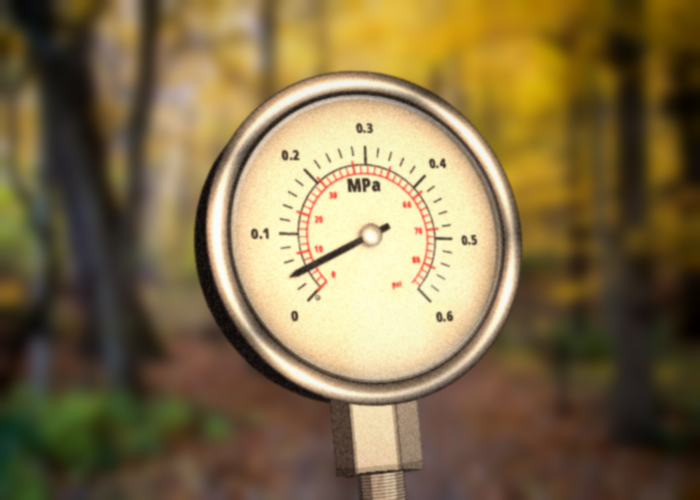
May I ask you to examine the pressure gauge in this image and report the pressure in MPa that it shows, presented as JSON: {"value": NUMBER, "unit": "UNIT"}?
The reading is {"value": 0.04, "unit": "MPa"}
